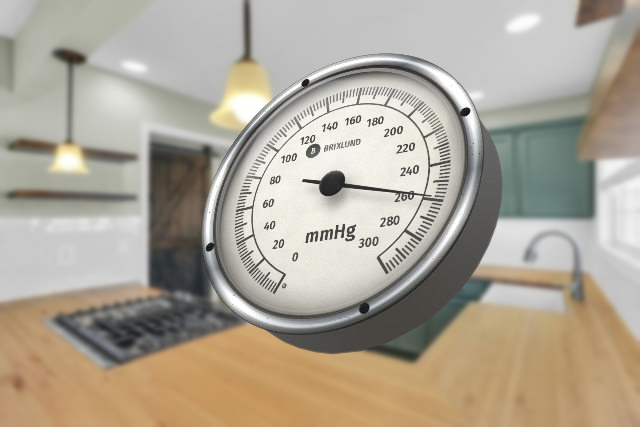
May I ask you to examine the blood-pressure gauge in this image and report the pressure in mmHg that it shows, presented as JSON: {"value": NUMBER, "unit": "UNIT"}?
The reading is {"value": 260, "unit": "mmHg"}
